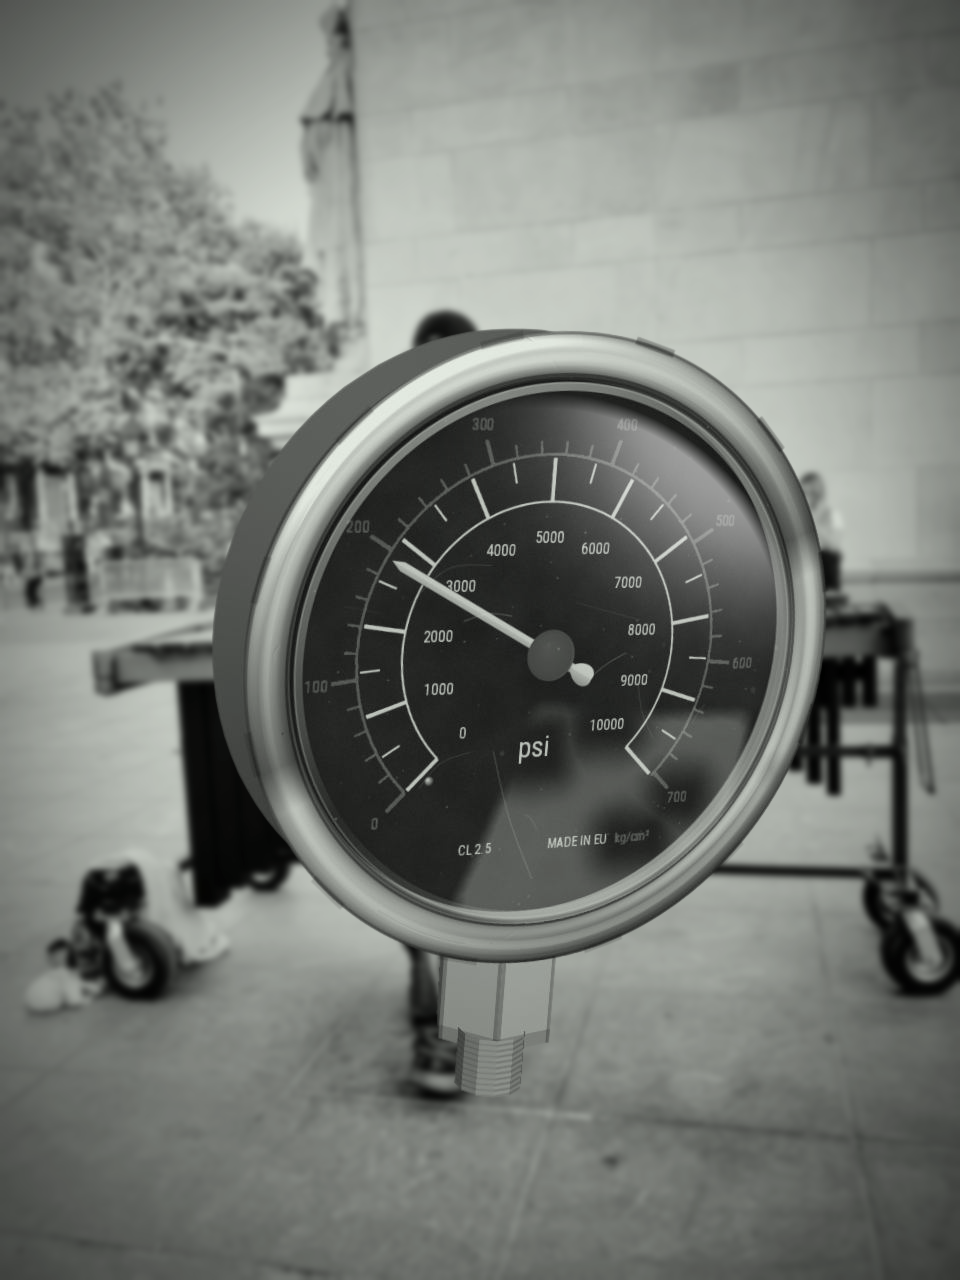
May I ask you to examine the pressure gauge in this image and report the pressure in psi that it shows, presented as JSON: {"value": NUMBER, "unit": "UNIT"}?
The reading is {"value": 2750, "unit": "psi"}
